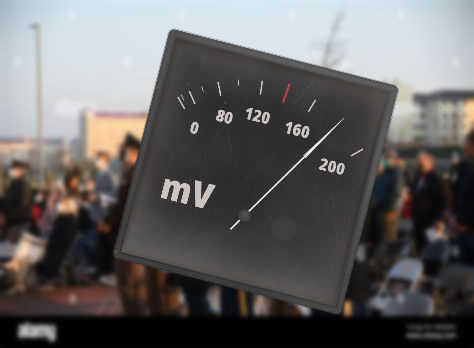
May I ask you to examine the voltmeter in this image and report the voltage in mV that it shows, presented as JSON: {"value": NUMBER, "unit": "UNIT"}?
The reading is {"value": 180, "unit": "mV"}
